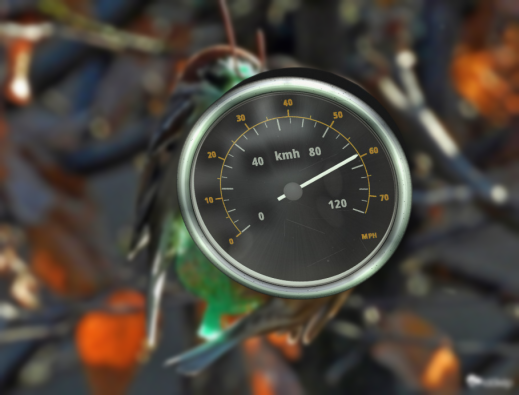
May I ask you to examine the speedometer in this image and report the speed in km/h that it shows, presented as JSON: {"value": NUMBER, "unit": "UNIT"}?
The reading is {"value": 95, "unit": "km/h"}
